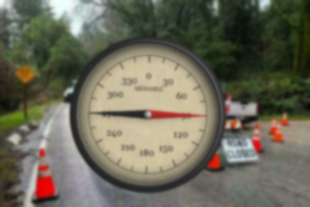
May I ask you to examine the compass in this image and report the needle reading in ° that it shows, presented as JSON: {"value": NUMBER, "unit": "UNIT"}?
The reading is {"value": 90, "unit": "°"}
